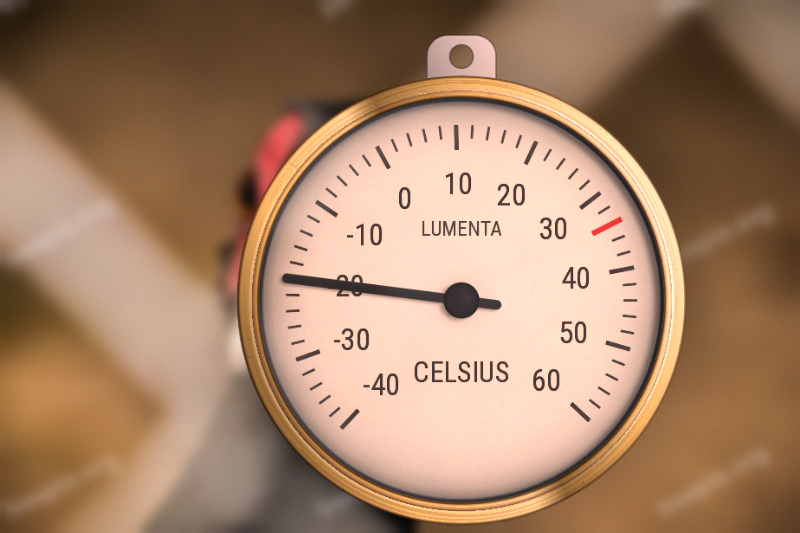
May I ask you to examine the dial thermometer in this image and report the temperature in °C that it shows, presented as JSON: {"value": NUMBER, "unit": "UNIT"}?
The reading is {"value": -20, "unit": "°C"}
